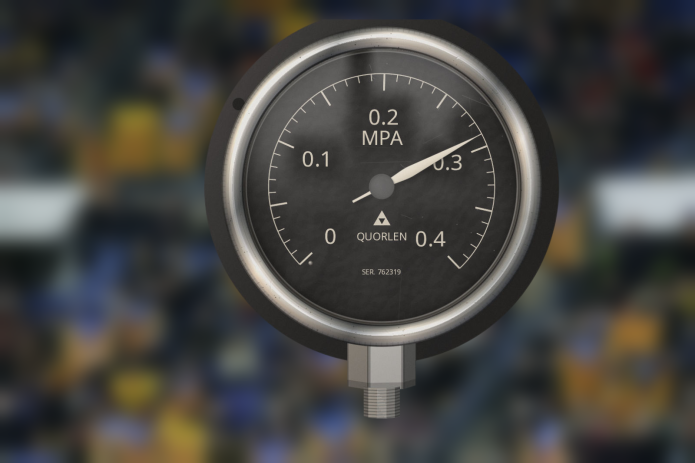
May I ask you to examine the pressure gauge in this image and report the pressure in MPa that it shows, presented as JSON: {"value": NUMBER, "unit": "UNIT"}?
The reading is {"value": 0.29, "unit": "MPa"}
